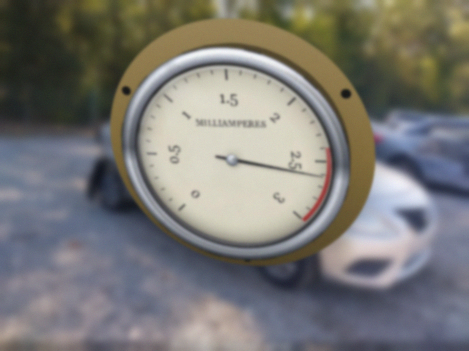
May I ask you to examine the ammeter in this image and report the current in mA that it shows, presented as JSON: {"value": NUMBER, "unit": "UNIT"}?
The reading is {"value": 2.6, "unit": "mA"}
